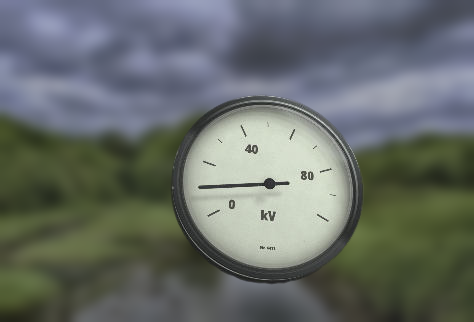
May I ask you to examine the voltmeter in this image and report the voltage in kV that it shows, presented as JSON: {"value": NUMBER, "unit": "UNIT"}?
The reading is {"value": 10, "unit": "kV"}
